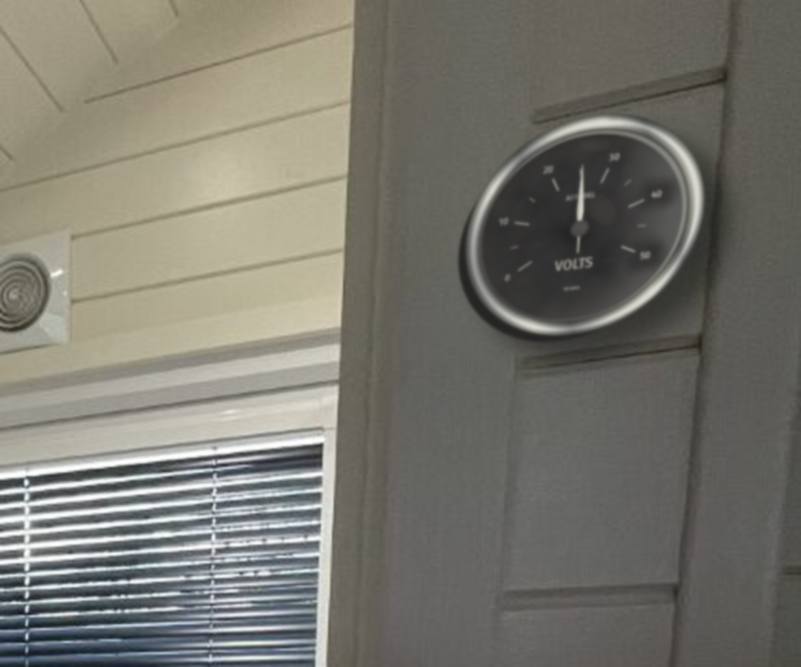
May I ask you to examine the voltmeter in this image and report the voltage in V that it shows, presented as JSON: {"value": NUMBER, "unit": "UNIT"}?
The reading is {"value": 25, "unit": "V"}
